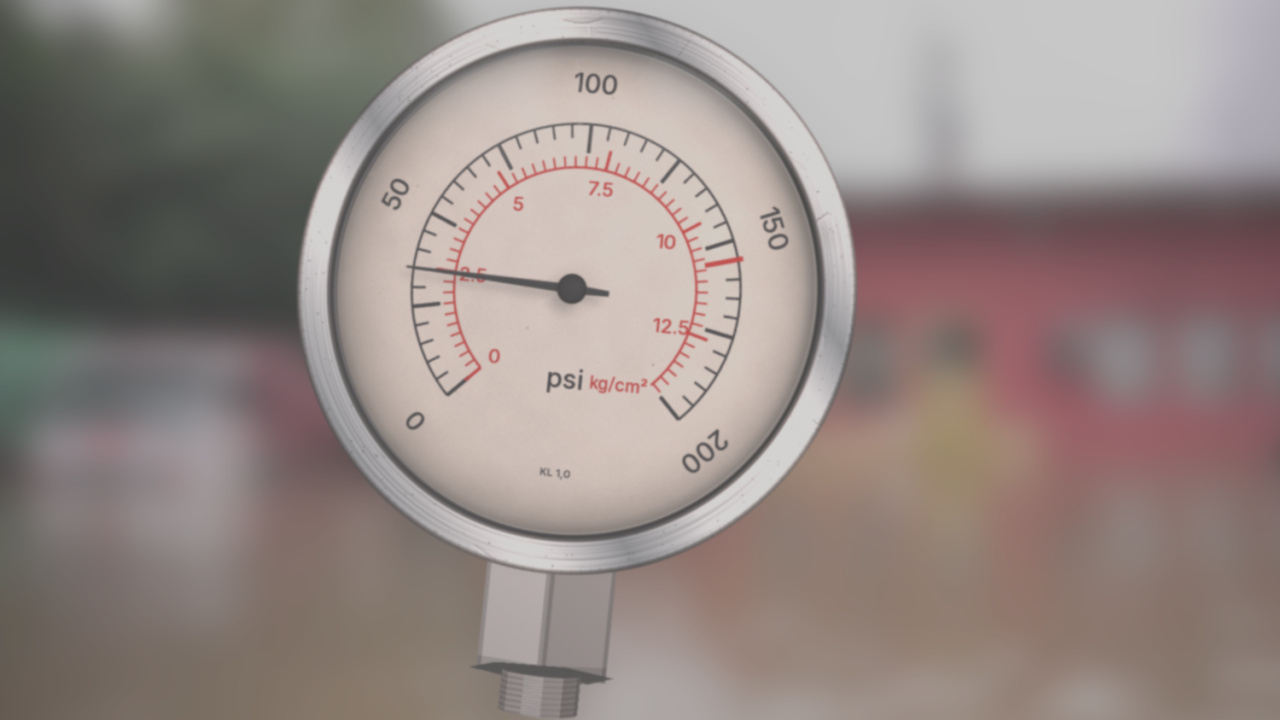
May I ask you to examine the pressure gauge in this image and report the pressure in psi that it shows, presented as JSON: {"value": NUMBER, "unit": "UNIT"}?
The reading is {"value": 35, "unit": "psi"}
